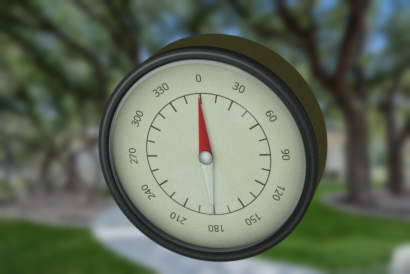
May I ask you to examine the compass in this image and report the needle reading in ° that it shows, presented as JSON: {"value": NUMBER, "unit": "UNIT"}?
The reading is {"value": 0, "unit": "°"}
